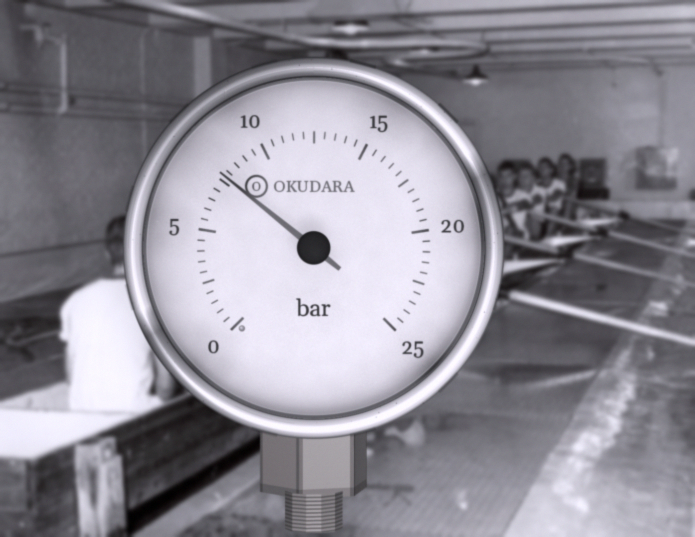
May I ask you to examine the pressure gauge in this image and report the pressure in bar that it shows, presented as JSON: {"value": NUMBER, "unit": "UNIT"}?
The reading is {"value": 7.75, "unit": "bar"}
